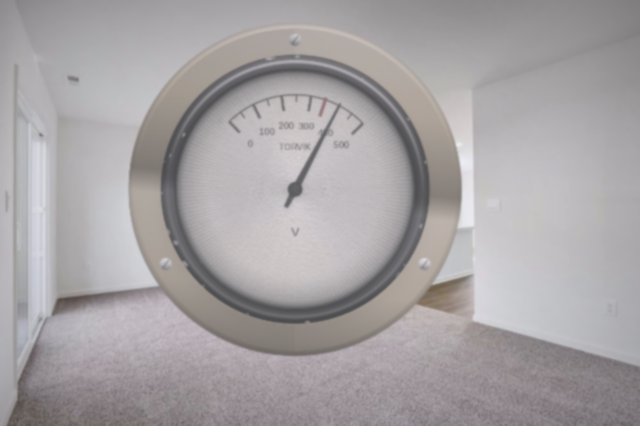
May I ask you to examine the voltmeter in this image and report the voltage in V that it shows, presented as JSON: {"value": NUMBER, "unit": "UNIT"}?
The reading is {"value": 400, "unit": "V"}
